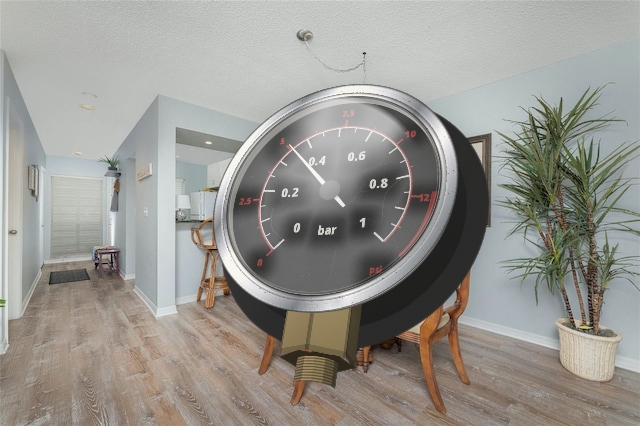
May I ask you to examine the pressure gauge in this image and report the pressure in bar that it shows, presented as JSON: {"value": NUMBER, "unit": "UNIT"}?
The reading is {"value": 0.35, "unit": "bar"}
